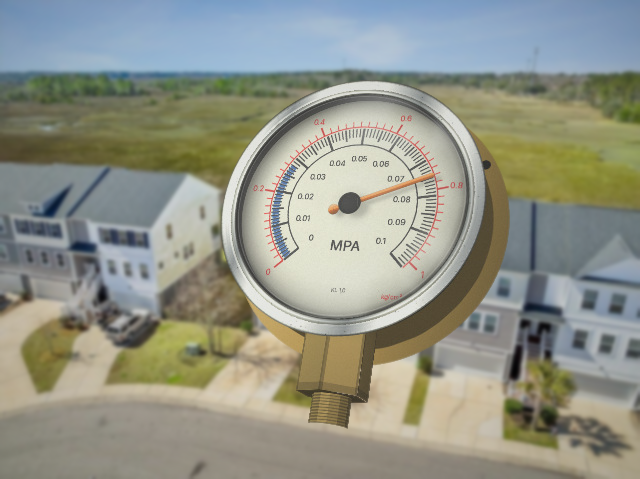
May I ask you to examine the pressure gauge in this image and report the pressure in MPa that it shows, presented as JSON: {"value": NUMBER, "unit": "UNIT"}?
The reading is {"value": 0.075, "unit": "MPa"}
